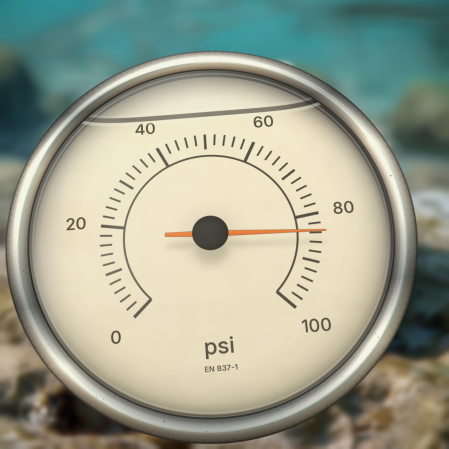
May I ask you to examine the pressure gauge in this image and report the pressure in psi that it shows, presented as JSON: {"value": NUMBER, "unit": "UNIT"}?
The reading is {"value": 84, "unit": "psi"}
